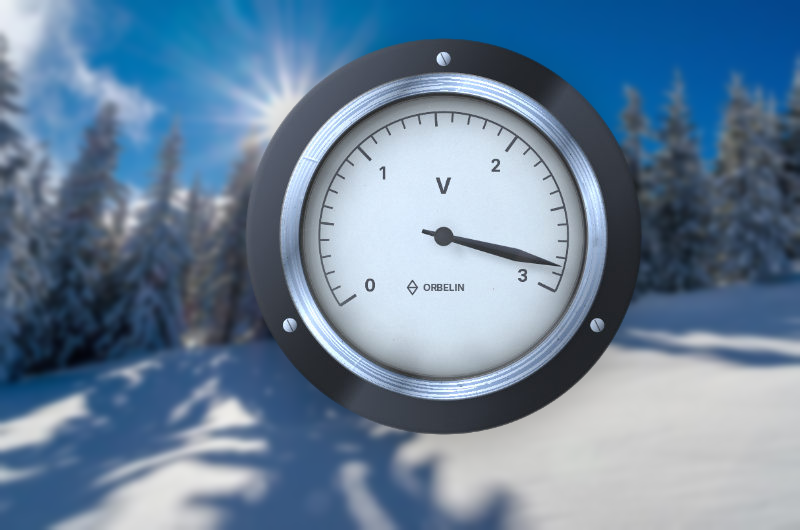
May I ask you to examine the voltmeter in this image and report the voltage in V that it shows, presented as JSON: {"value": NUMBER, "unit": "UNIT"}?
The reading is {"value": 2.85, "unit": "V"}
